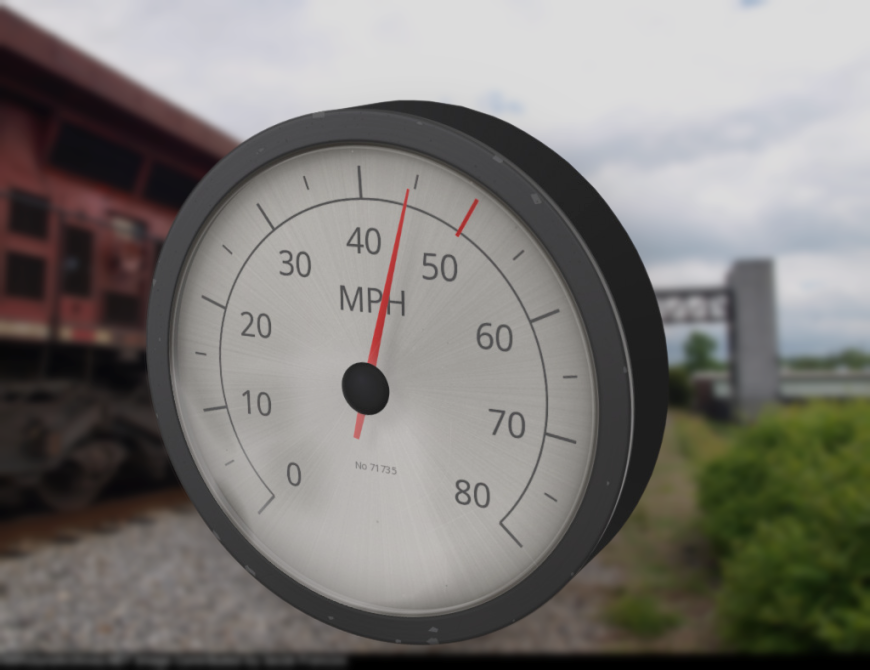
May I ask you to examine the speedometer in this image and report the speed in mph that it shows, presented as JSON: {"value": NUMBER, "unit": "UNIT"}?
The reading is {"value": 45, "unit": "mph"}
